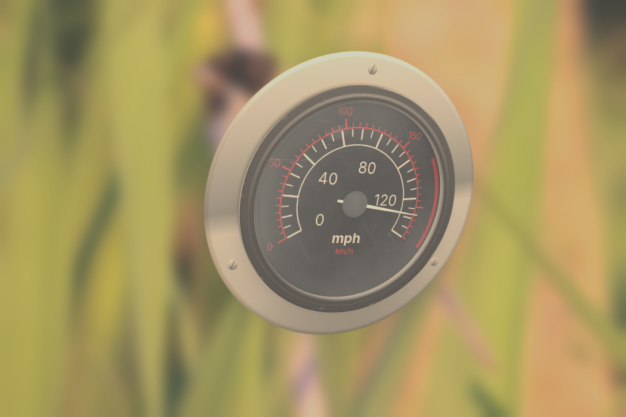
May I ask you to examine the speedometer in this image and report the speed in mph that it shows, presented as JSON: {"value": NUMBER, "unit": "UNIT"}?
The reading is {"value": 127.5, "unit": "mph"}
